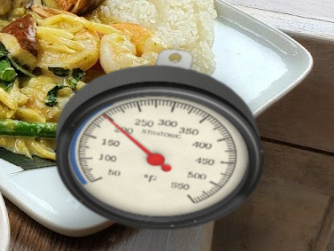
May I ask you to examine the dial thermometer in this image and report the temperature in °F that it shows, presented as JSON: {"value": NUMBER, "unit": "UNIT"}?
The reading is {"value": 200, "unit": "°F"}
